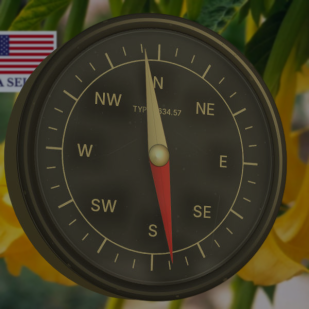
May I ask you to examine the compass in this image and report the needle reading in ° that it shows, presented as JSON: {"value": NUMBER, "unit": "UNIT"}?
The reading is {"value": 170, "unit": "°"}
